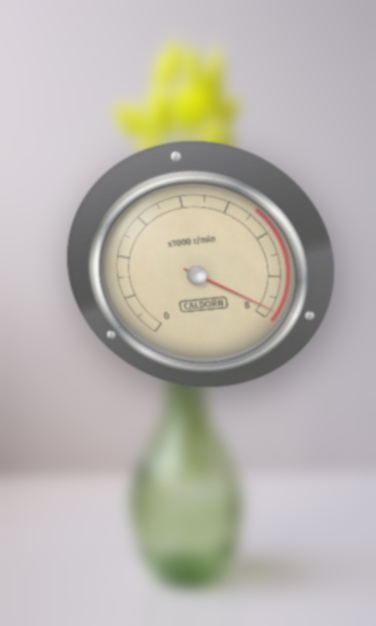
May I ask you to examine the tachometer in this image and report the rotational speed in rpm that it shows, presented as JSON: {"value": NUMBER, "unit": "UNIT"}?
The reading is {"value": 7750, "unit": "rpm"}
